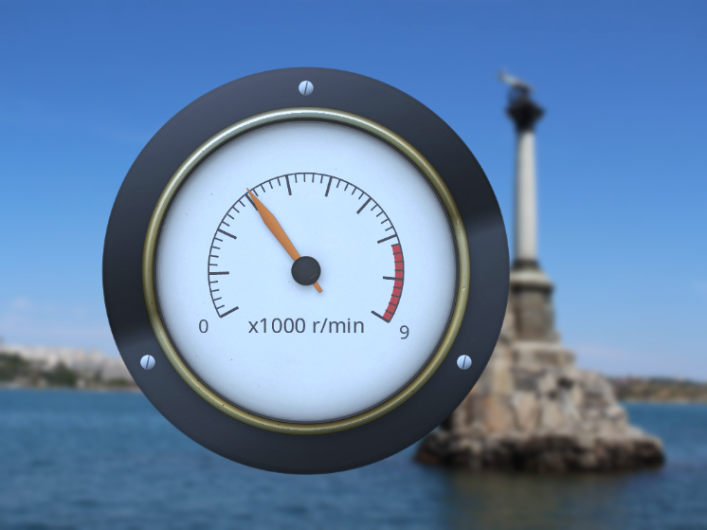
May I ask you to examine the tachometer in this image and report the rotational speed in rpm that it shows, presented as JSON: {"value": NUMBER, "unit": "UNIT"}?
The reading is {"value": 3100, "unit": "rpm"}
